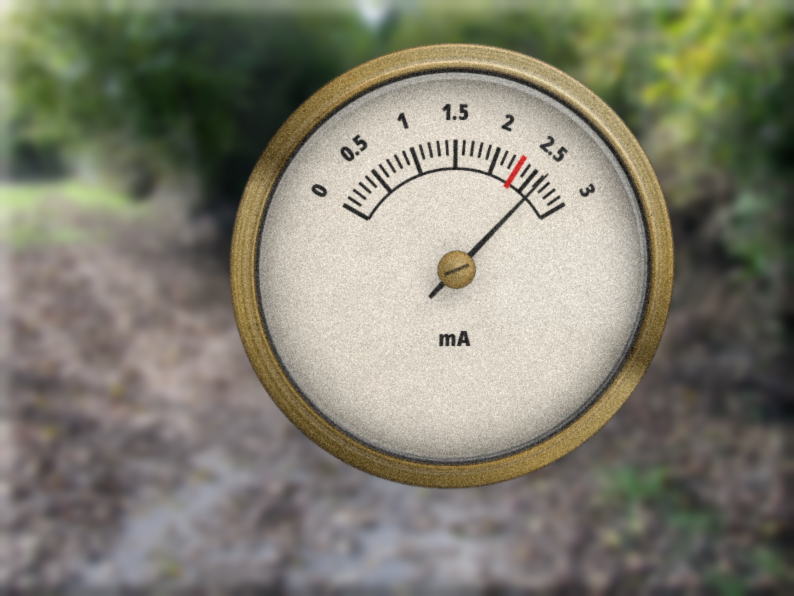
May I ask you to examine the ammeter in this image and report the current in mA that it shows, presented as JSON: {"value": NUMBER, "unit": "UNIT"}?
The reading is {"value": 2.6, "unit": "mA"}
